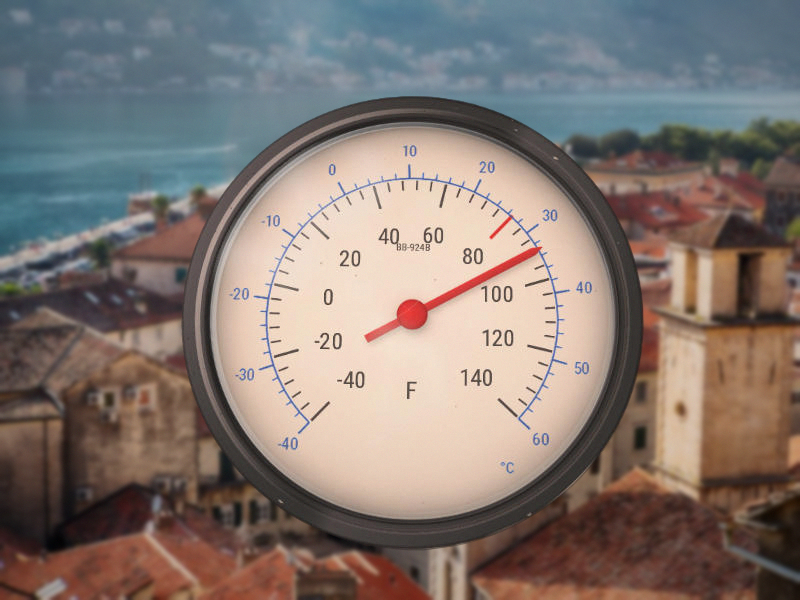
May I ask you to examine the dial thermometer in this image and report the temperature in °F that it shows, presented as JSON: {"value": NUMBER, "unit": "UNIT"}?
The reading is {"value": 92, "unit": "°F"}
